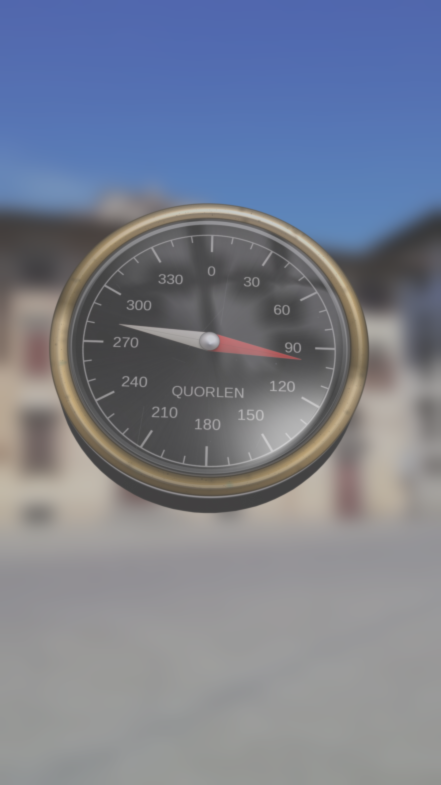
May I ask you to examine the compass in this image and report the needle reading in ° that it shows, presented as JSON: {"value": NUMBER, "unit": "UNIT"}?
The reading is {"value": 100, "unit": "°"}
